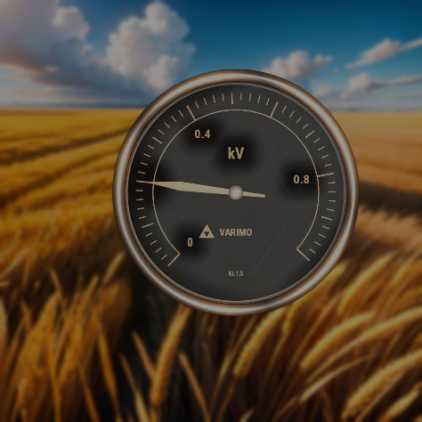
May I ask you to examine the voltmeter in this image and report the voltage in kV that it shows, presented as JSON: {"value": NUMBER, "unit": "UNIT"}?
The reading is {"value": 0.2, "unit": "kV"}
